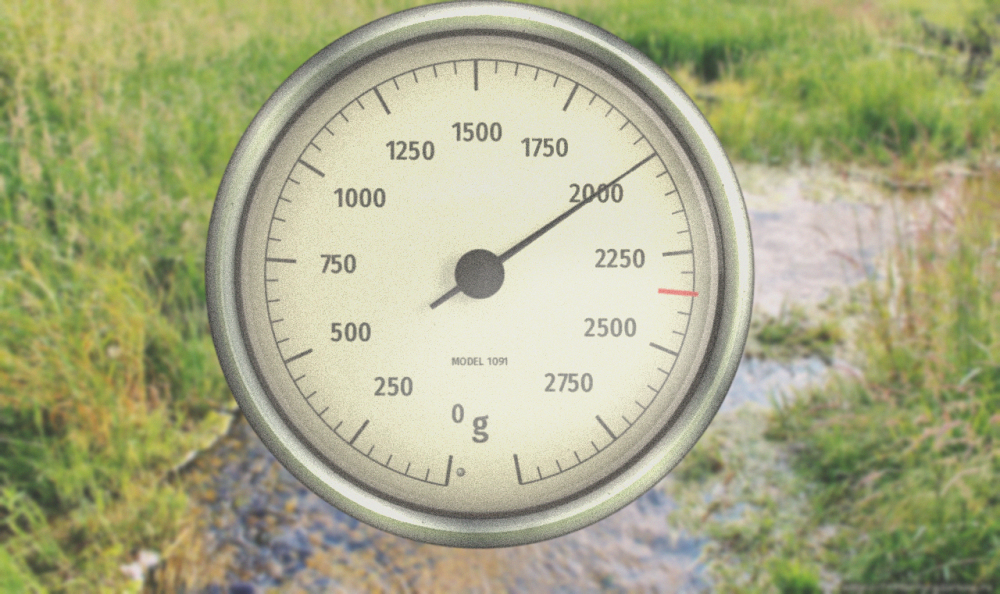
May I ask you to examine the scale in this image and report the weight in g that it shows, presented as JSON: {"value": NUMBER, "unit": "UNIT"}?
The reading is {"value": 2000, "unit": "g"}
